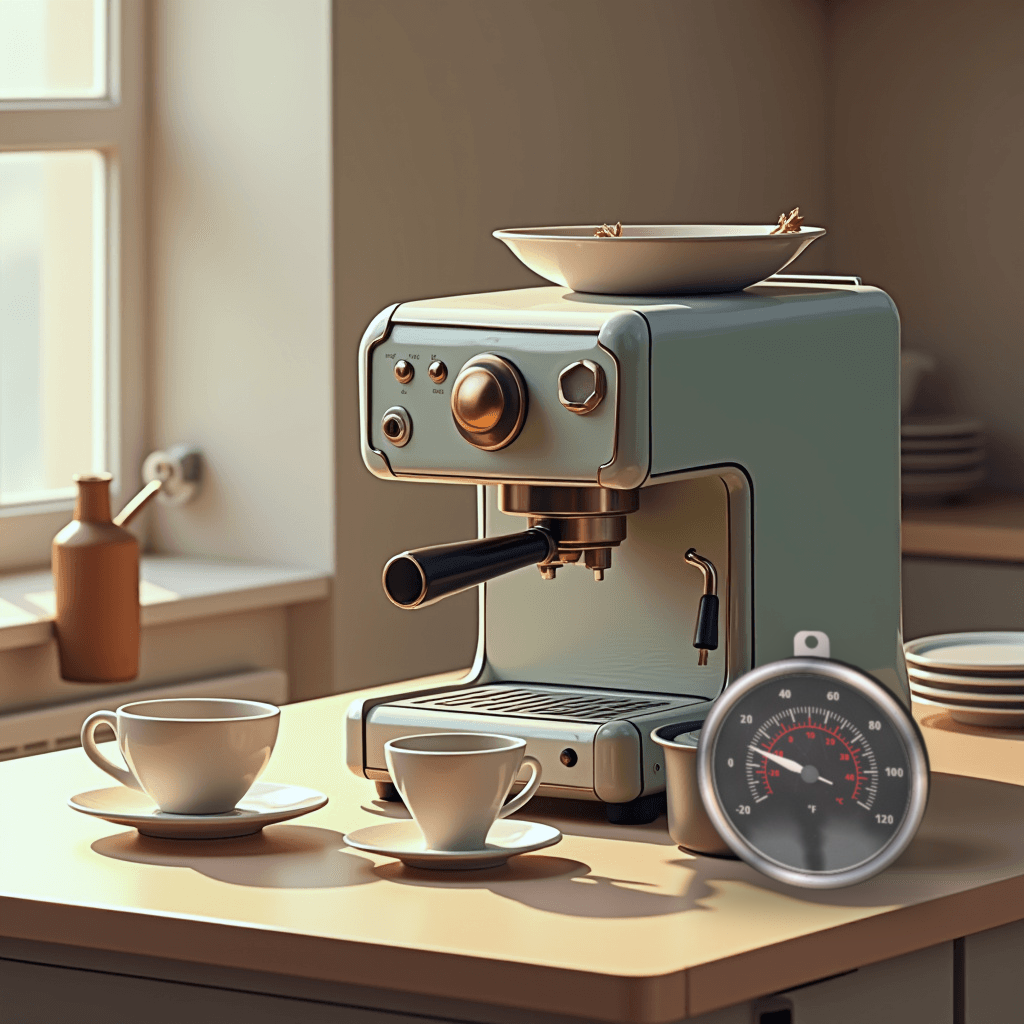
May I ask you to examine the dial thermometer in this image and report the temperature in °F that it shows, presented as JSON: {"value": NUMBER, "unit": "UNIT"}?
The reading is {"value": 10, "unit": "°F"}
